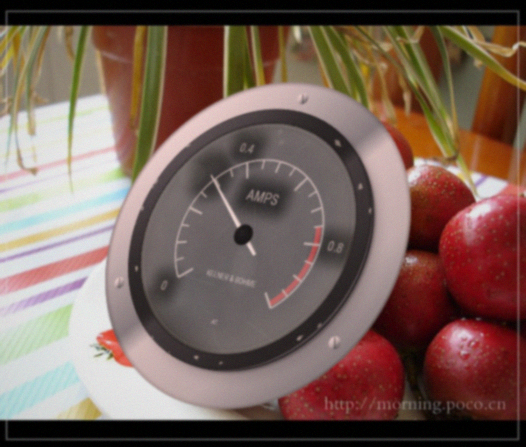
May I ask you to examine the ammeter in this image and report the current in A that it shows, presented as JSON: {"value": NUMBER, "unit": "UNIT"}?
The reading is {"value": 0.3, "unit": "A"}
